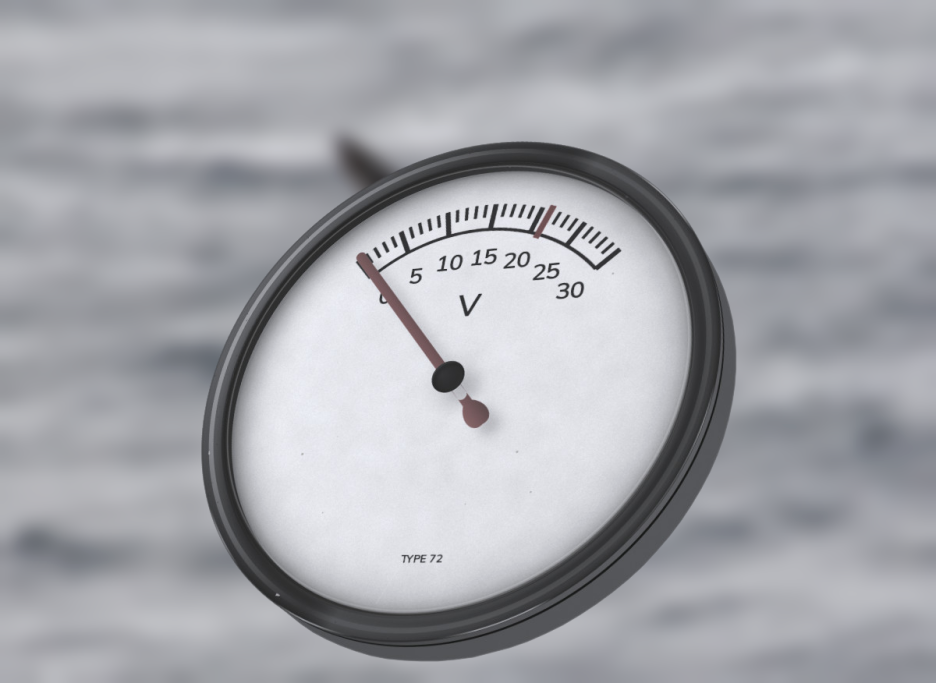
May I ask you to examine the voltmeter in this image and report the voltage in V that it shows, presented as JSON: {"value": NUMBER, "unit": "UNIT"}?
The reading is {"value": 0.5, "unit": "V"}
